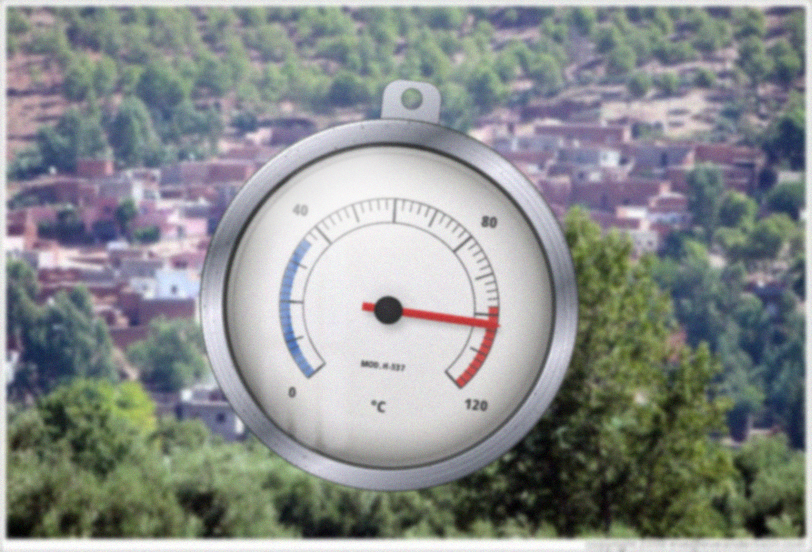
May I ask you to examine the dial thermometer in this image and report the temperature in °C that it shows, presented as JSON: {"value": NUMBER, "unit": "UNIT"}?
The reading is {"value": 102, "unit": "°C"}
